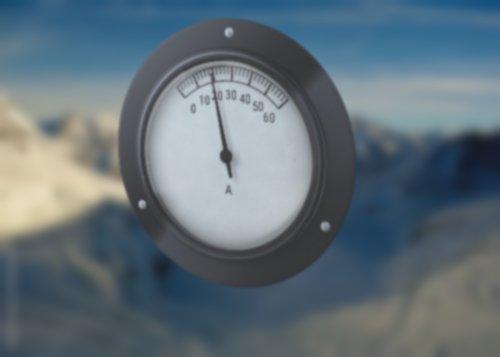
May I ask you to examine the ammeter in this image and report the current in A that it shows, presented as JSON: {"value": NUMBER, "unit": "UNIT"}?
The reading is {"value": 20, "unit": "A"}
